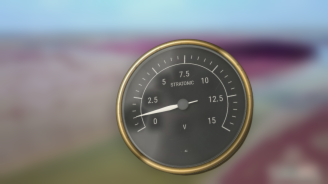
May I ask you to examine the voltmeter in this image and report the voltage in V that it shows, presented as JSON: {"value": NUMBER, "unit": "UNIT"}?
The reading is {"value": 1, "unit": "V"}
